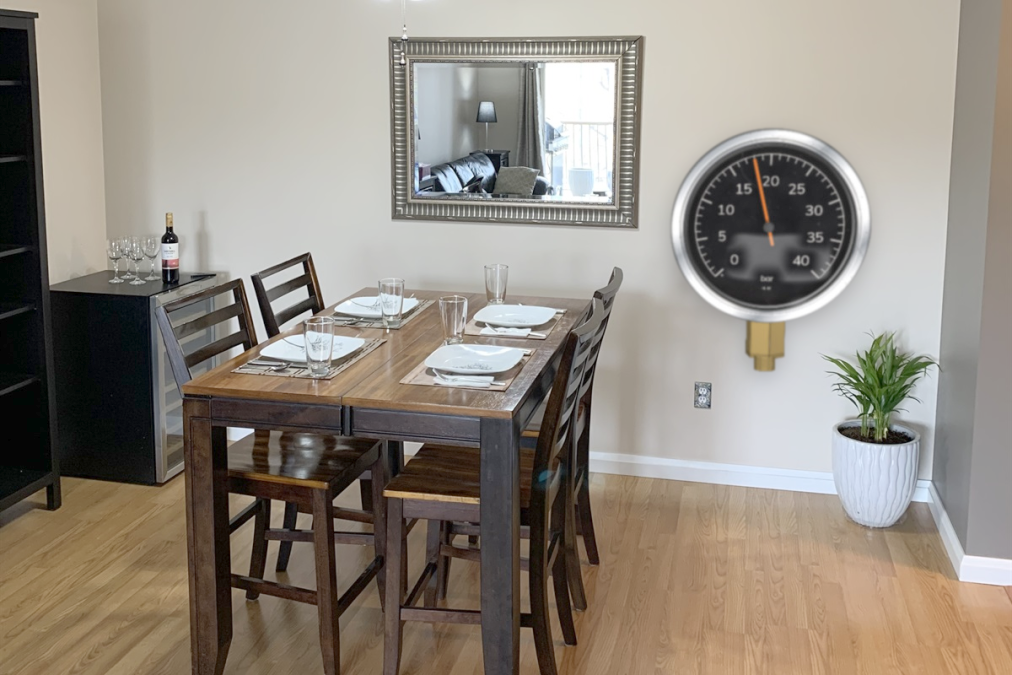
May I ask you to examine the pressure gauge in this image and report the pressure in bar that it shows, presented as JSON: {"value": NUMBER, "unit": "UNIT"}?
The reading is {"value": 18, "unit": "bar"}
